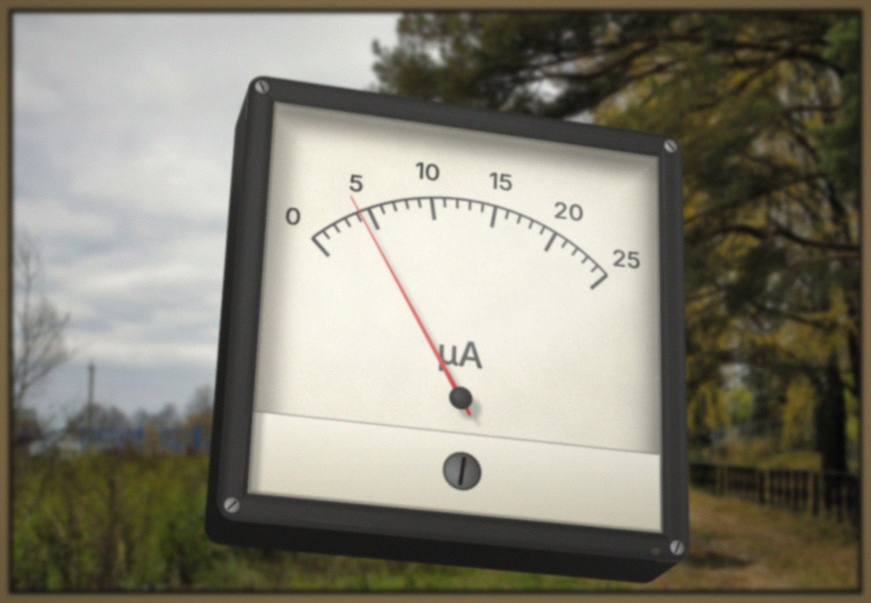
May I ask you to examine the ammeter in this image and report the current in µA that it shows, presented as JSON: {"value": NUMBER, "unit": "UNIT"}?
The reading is {"value": 4, "unit": "µA"}
